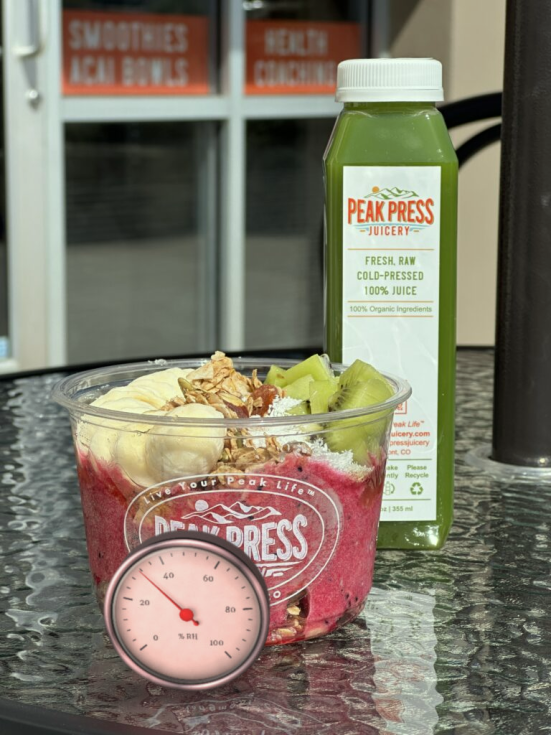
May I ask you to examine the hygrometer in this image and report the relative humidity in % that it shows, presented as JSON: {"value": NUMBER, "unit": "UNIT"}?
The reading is {"value": 32, "unit": "%"}
